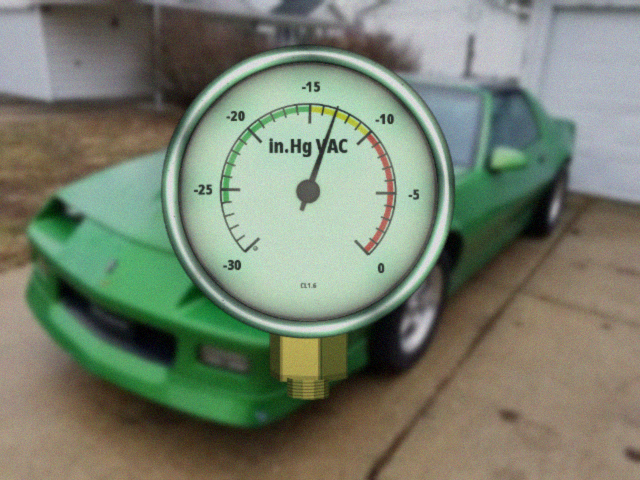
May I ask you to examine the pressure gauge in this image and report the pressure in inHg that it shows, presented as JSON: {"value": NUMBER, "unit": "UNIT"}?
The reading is {"value": -13, "unit": "inHg"}
